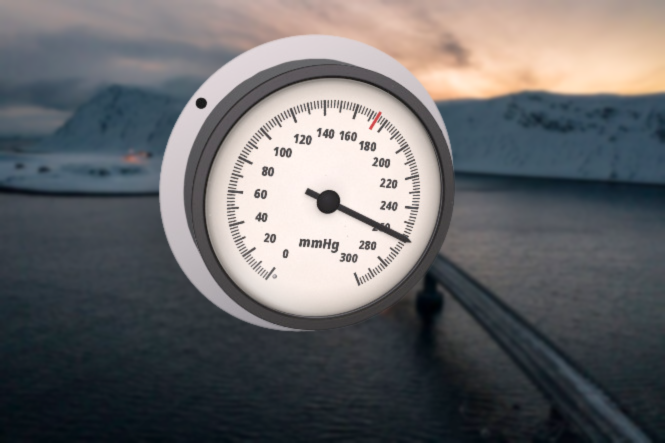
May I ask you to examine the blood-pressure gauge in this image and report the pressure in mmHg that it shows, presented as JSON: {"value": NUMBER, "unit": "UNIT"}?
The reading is {"value": 260, "unit": "mmHg"}
